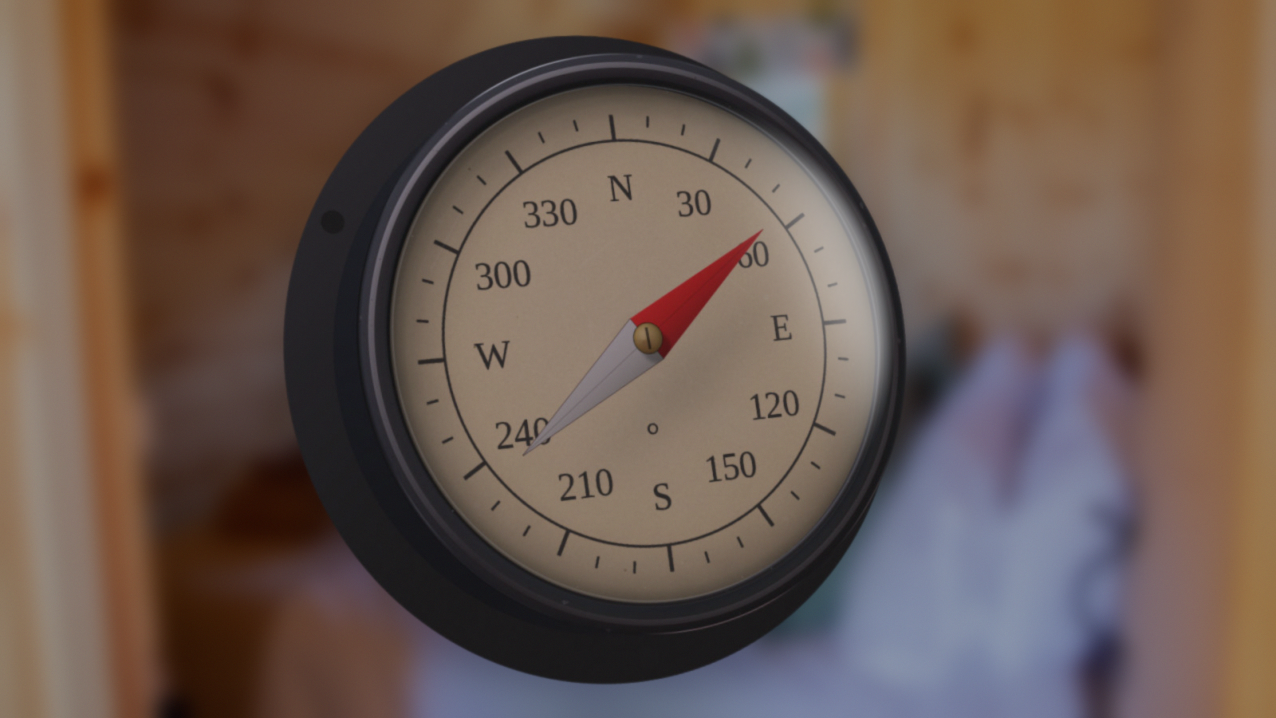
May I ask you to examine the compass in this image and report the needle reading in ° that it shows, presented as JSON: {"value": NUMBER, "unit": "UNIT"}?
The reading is {"value": 55, "unit": "°"}
